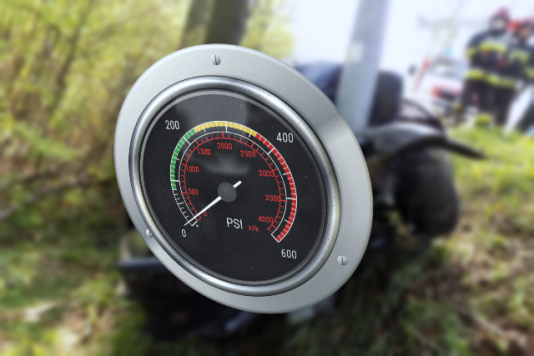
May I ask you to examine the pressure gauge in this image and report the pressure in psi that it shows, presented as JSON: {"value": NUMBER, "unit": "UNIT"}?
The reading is {"value": 10, "unit": "psi"}
